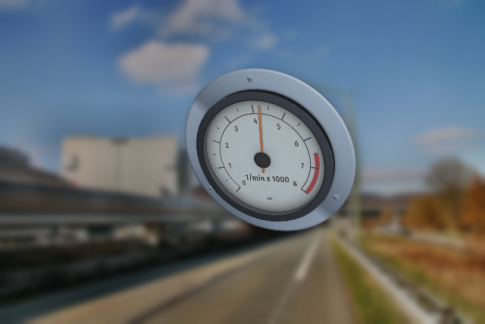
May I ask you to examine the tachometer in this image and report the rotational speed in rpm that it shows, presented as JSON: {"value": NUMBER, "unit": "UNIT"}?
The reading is {"value": 4250, "unit": "rpm"}
